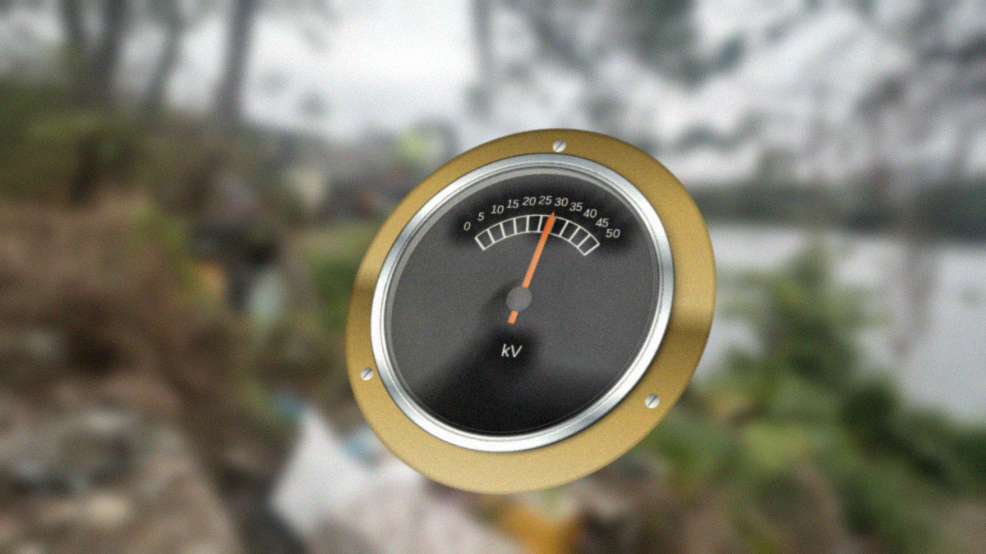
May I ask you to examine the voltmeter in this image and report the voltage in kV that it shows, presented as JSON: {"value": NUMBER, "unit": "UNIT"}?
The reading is {"value": 30, "unit": "kV"}
